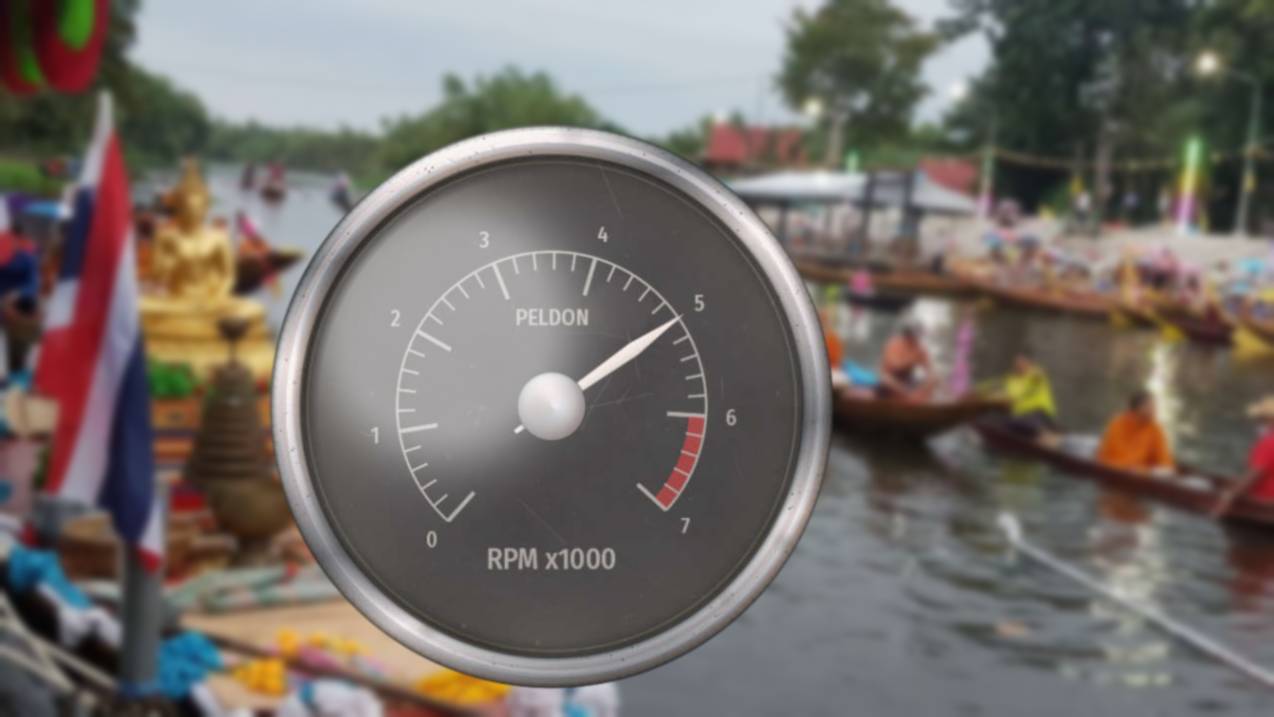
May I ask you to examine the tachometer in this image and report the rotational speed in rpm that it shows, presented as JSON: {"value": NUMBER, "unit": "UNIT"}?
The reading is {"value": 5000, "unit": "rpm"}
